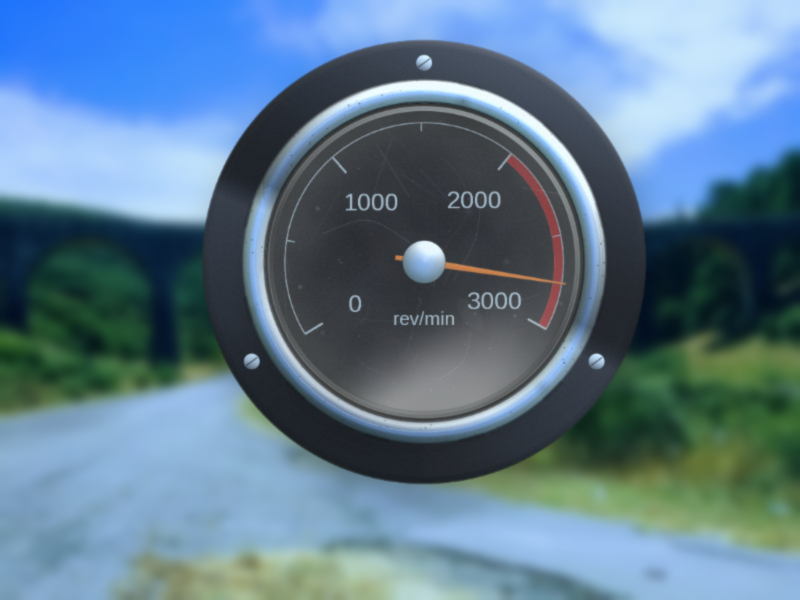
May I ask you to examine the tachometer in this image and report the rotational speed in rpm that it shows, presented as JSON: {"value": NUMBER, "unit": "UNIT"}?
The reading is {"value": 2750, "unit": "rpm"}
